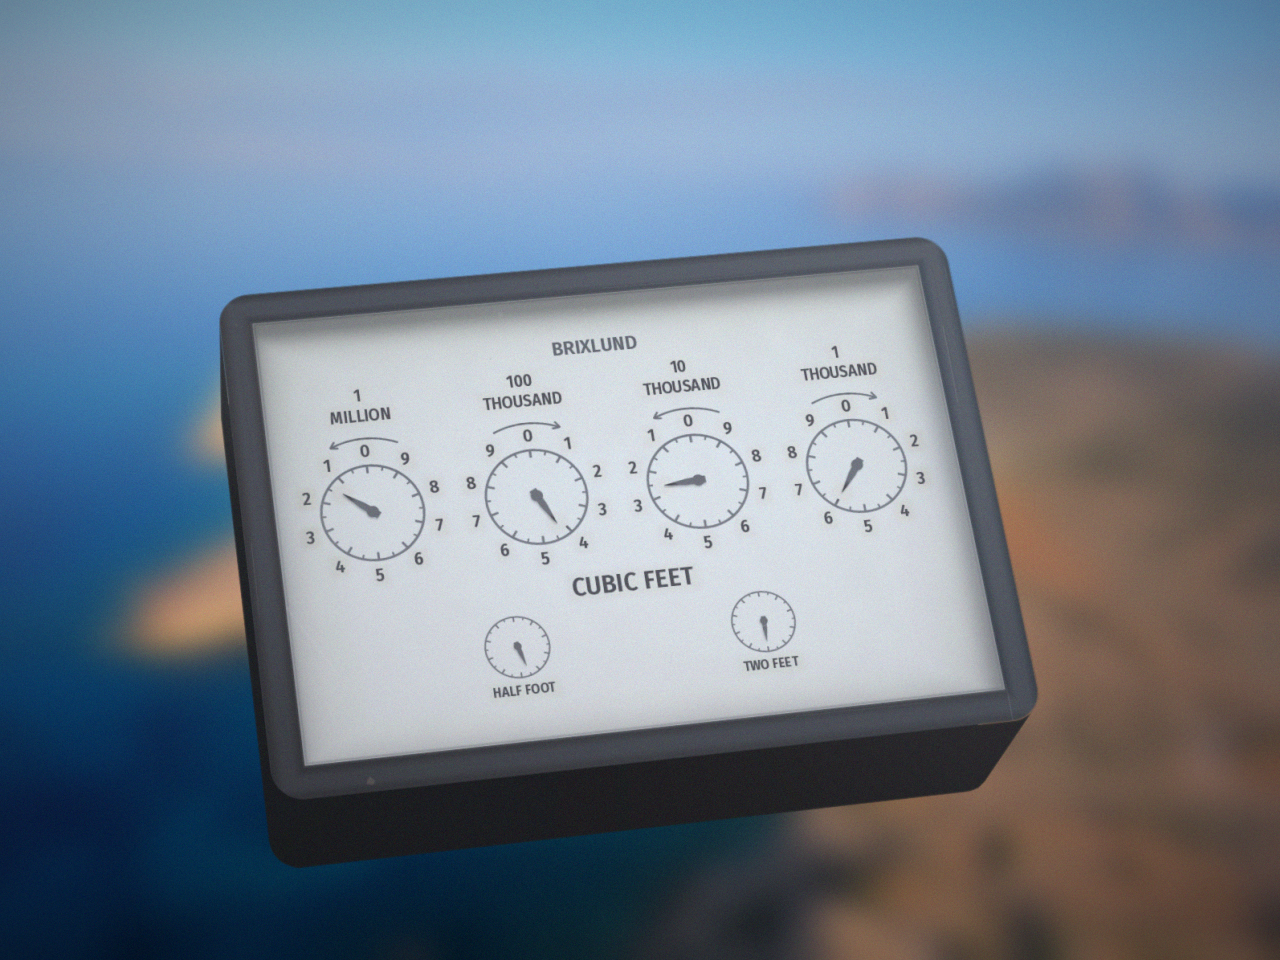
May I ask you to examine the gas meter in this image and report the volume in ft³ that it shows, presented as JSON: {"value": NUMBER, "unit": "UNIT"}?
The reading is {"value": 142600, "unit": "ft³"}
